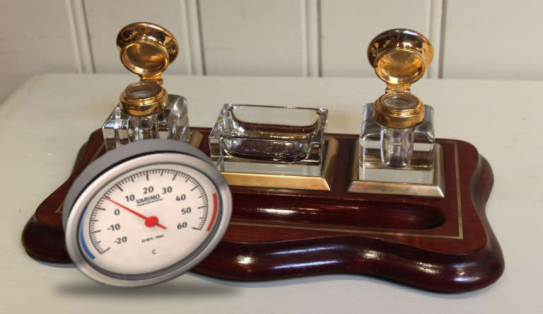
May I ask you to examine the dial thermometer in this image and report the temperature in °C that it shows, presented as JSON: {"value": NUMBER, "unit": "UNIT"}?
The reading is {"value": 5, "unit": "°C"}
